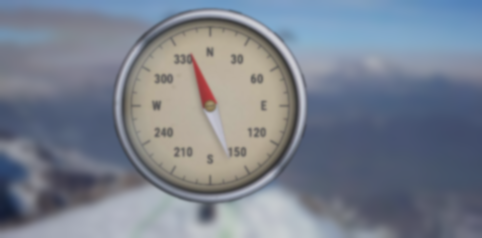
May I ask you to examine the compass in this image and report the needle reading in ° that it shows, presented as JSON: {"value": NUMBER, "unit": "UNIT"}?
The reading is {"value": 340, "unit": "°"}
